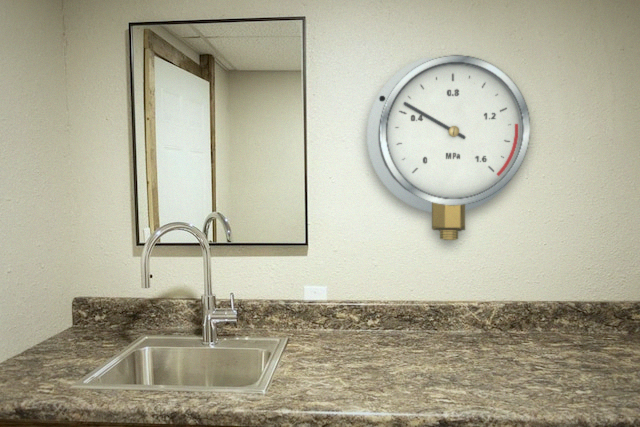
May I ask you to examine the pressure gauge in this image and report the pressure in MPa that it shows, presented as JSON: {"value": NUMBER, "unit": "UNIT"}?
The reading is {"value": 0.45, "unit": "MPa"}
